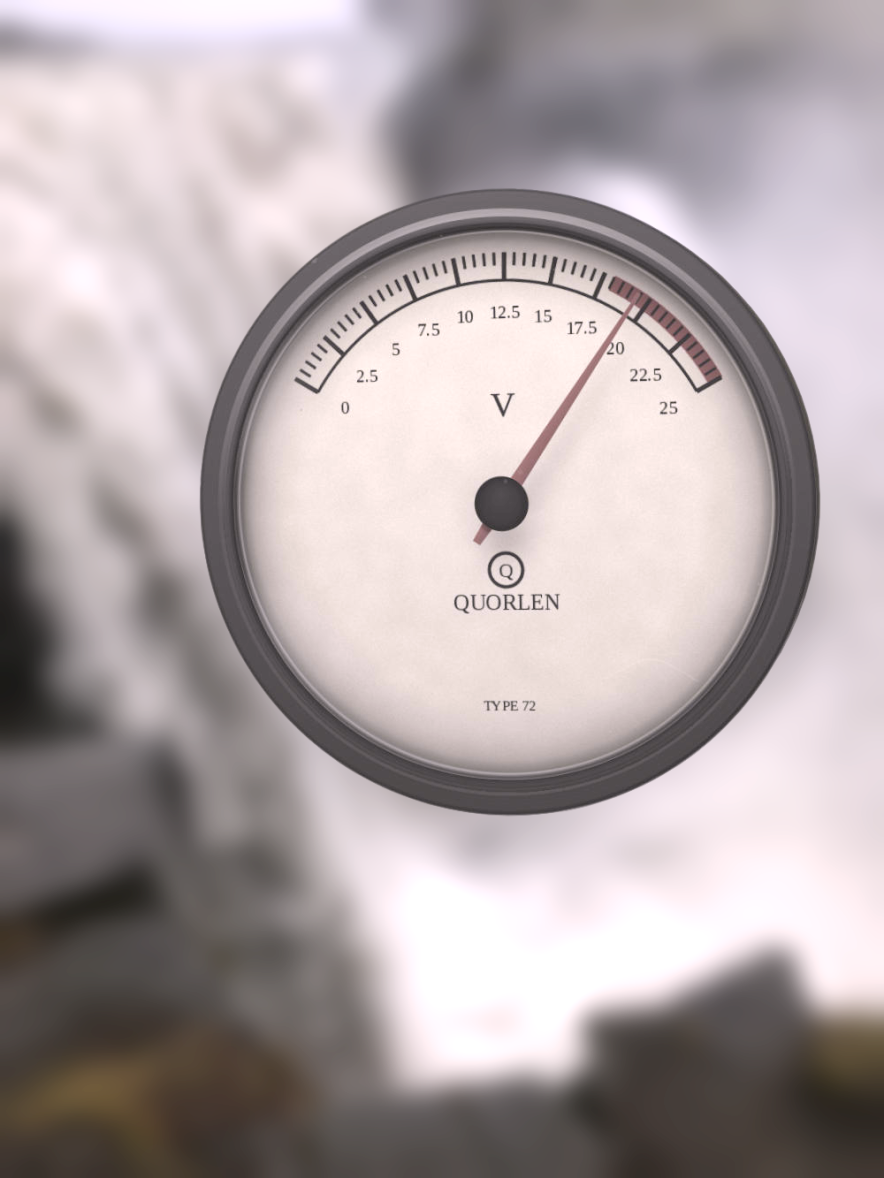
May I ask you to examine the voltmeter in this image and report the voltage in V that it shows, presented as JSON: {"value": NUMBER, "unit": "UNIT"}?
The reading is {"value": 19.5, "unit": "V"}
